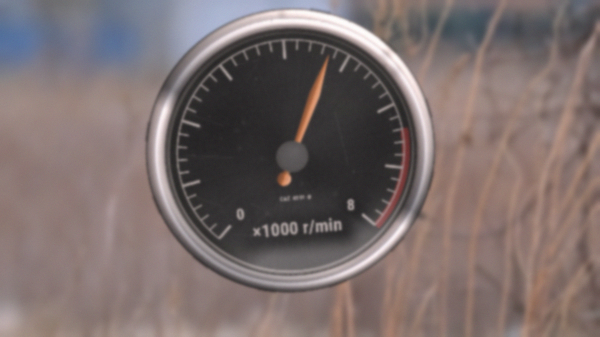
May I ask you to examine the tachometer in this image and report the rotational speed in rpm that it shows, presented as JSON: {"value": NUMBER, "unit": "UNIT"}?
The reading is {"value": 4700, "unit": "rpm"}
